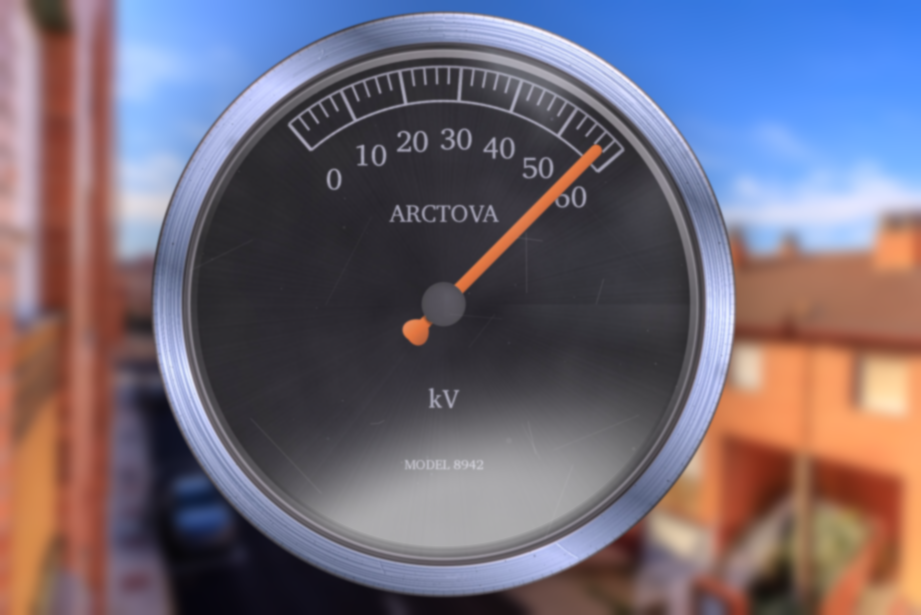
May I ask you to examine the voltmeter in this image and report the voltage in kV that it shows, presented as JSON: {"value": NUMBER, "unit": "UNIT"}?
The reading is {"value": 57, "unit": "kV"}
